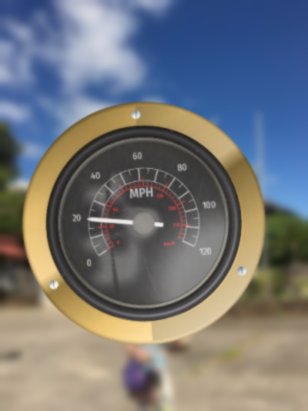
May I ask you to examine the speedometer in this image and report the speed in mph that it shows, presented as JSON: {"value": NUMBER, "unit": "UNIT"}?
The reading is {"value": 20, "unit": "mph"}
